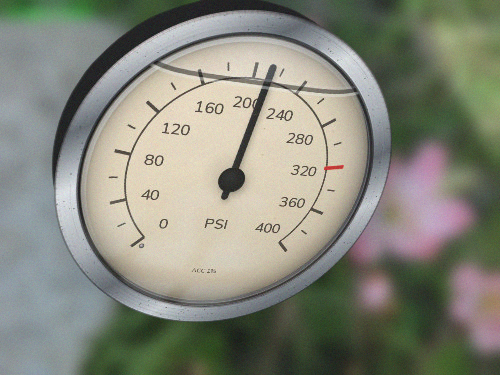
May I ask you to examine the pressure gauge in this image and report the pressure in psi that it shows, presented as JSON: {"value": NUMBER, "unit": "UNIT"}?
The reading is {"value": 210, "unit": "psi"}
